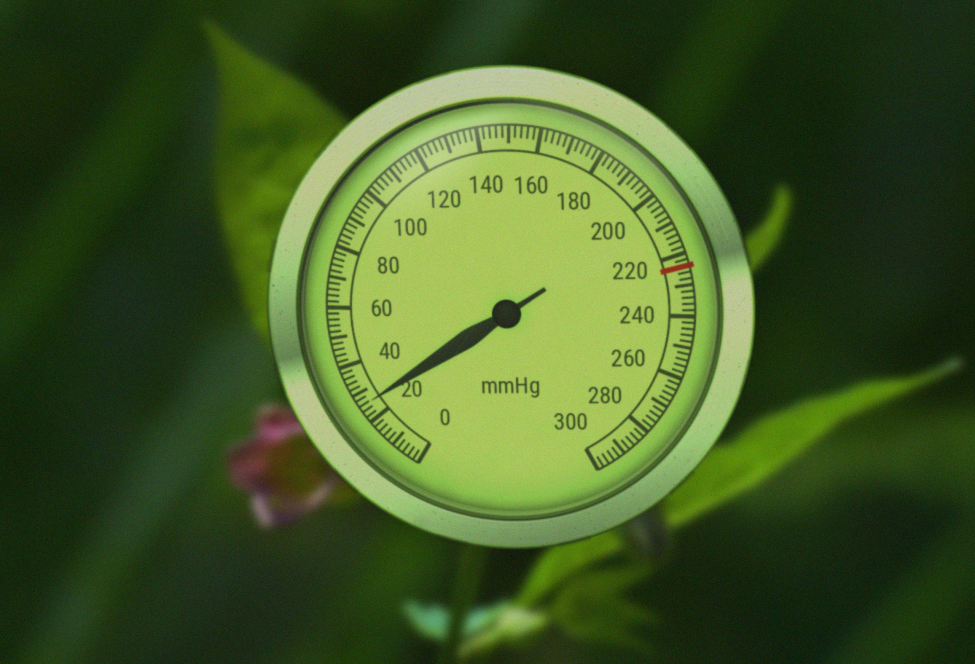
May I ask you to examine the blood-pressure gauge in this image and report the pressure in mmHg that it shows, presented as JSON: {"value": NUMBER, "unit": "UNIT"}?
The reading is {"value": 26, "unit": "mmHg"}
